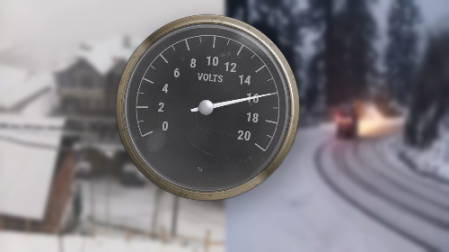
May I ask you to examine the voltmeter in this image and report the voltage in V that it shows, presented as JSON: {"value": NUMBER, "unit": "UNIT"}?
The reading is {"value": 16, "unit": "V"}
